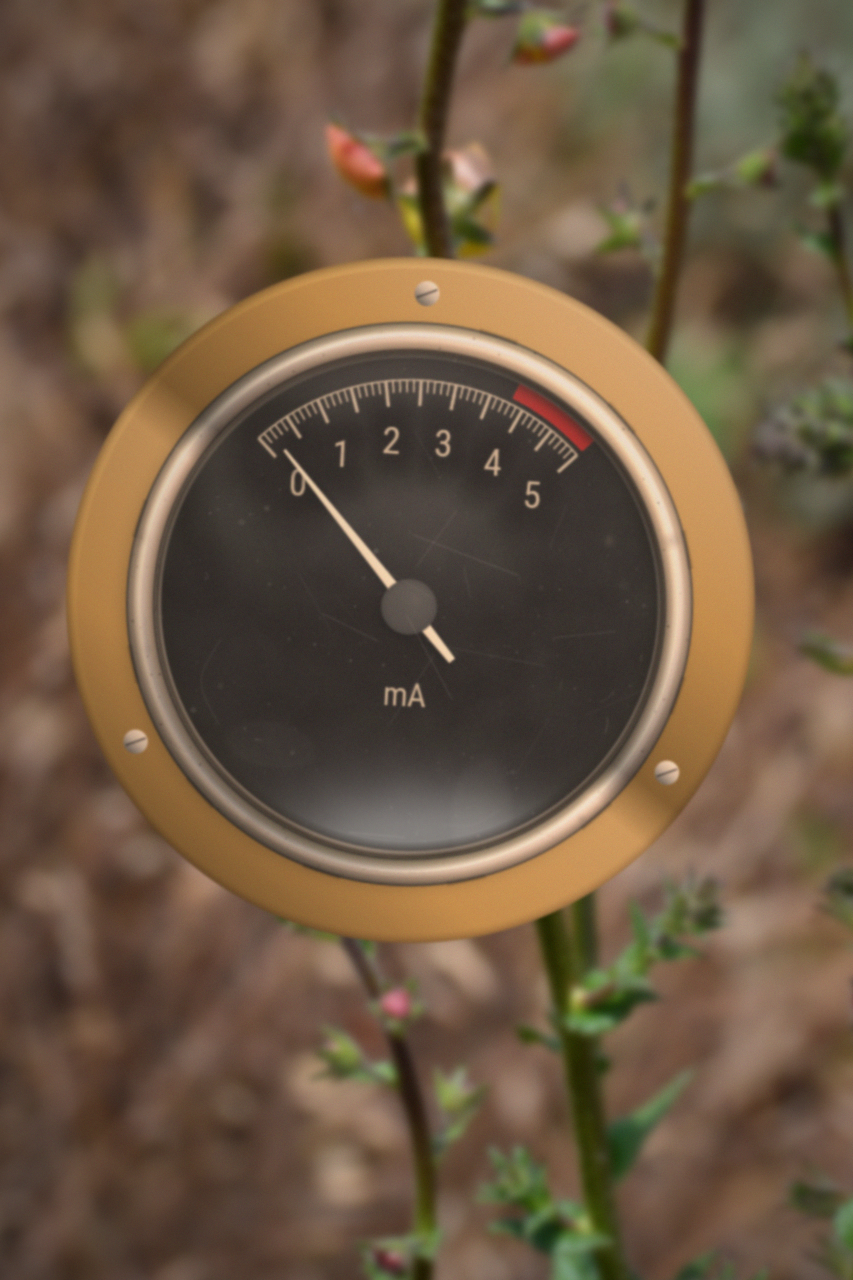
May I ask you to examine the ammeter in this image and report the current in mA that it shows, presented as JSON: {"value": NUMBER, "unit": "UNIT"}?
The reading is {"value": 0.2, "unit": "mA"}
